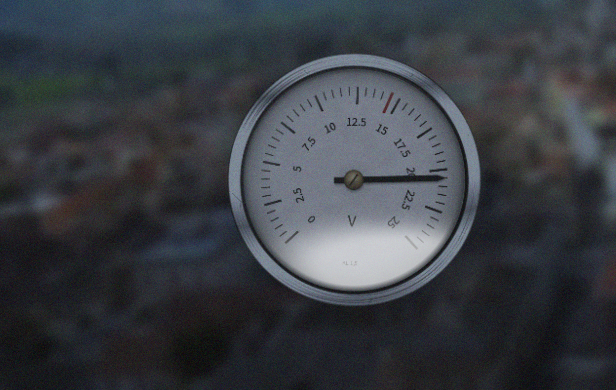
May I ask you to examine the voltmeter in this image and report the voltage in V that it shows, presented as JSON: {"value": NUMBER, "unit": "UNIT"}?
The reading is {"value": 20.5, "unit": "V"}
